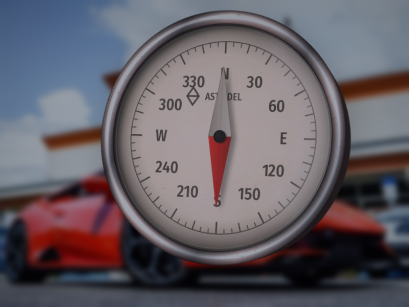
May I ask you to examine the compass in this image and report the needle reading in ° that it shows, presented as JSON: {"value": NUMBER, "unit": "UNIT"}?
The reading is {"value": 180, "unit": "°"}
